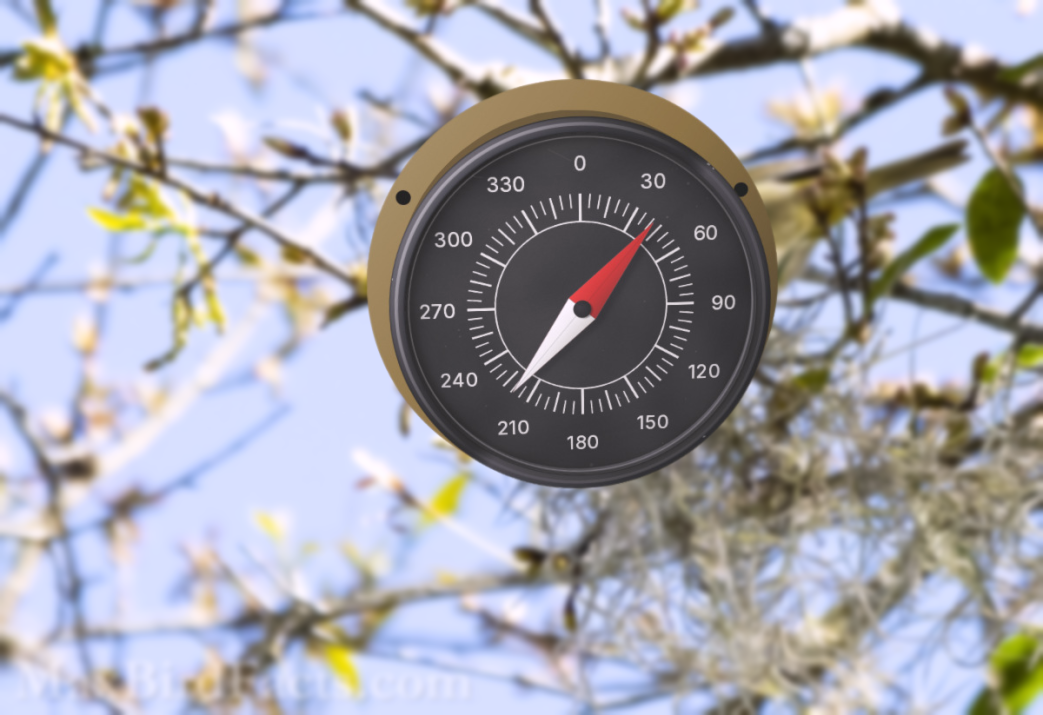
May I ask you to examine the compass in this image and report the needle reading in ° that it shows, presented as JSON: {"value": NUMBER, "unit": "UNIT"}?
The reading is {"value": 40, "unit": "°"}
